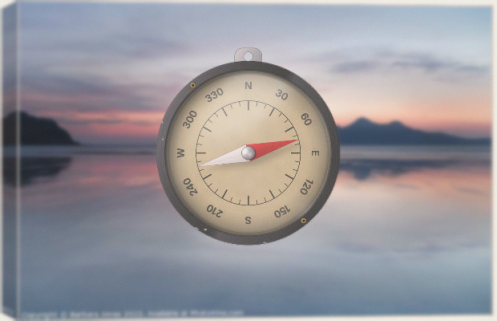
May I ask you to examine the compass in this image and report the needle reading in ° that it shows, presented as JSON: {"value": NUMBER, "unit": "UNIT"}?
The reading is {"value": 75, "unit": "°"}
